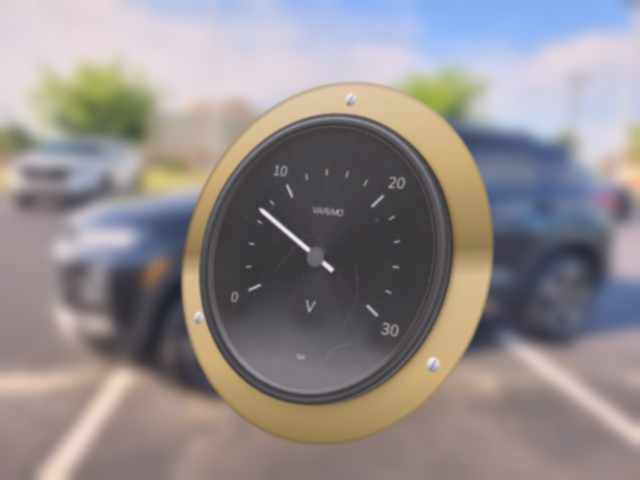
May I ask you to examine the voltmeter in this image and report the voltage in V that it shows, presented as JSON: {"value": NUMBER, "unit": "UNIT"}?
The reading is {"value": 7, "unit": "V"}
